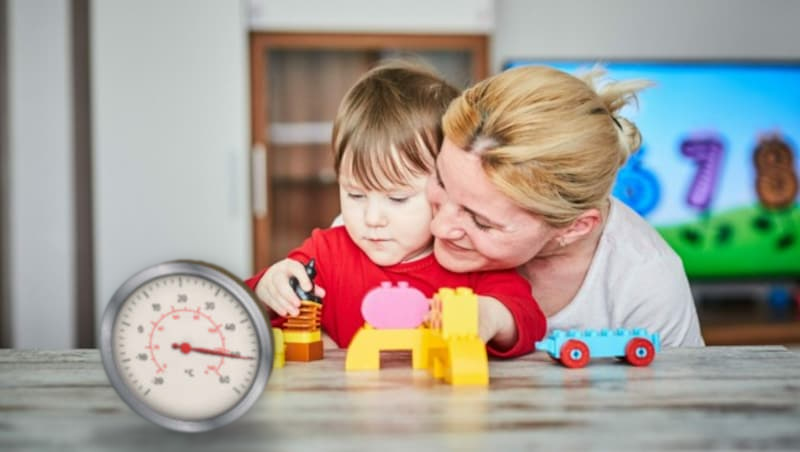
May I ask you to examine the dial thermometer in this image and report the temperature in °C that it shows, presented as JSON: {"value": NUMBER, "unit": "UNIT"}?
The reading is {"value": 50, "unit": "°C"}
